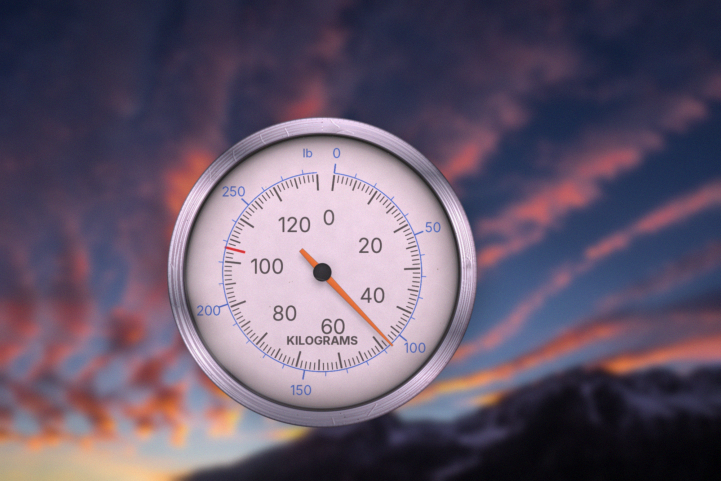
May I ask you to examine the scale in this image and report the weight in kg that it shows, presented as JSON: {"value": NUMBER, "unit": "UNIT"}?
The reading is {"value": 48, "unit": "kg"}
